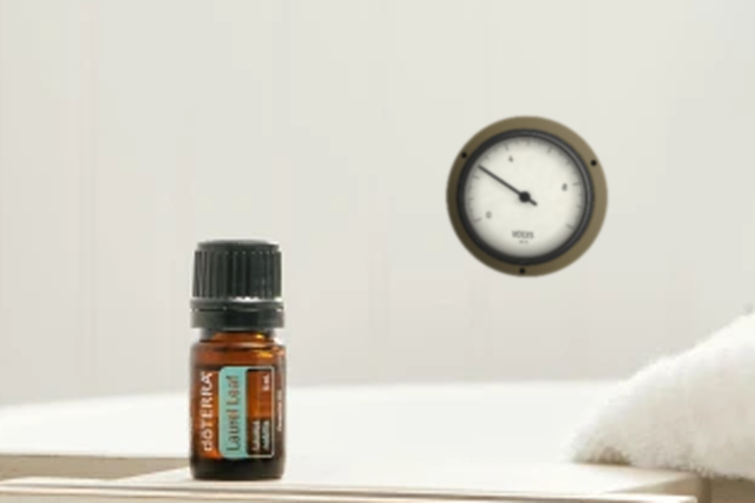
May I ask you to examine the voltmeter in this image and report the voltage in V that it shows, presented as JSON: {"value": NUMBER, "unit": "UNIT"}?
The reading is {"value": 2.5, "unit": "V"}
